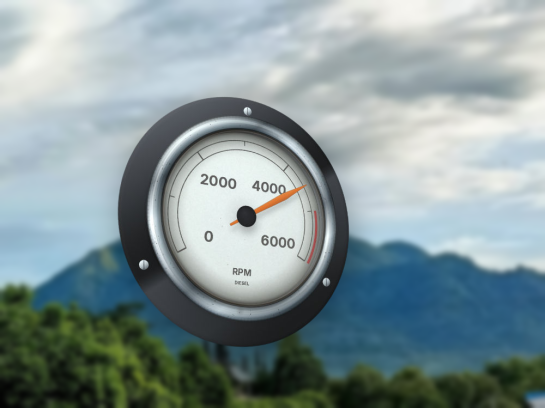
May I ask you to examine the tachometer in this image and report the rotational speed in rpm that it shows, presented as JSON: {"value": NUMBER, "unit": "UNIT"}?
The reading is {"value": 4500, "unit": "rpm"}
